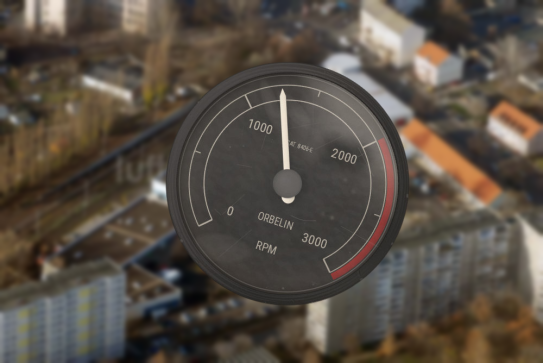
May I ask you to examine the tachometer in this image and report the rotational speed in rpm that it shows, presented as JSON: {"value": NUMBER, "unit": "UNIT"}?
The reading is {"value": 1250, "unit": "rpm"}
